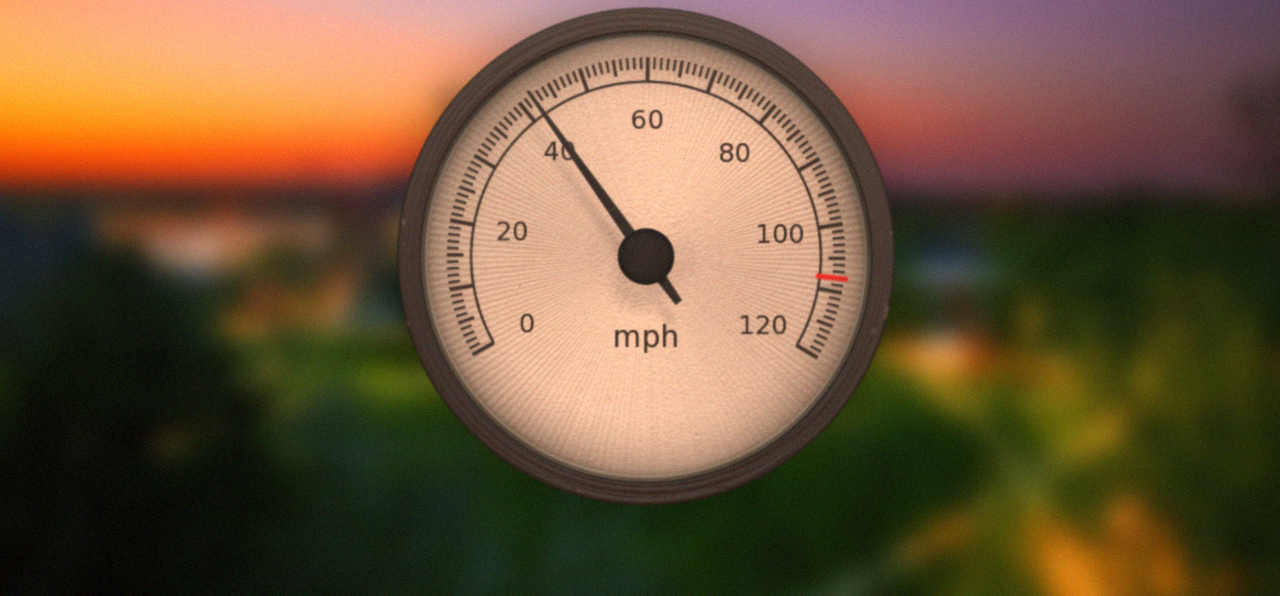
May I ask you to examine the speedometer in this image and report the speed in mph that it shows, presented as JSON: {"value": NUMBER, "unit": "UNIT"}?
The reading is {"value": 42, "unit": "mph"}
